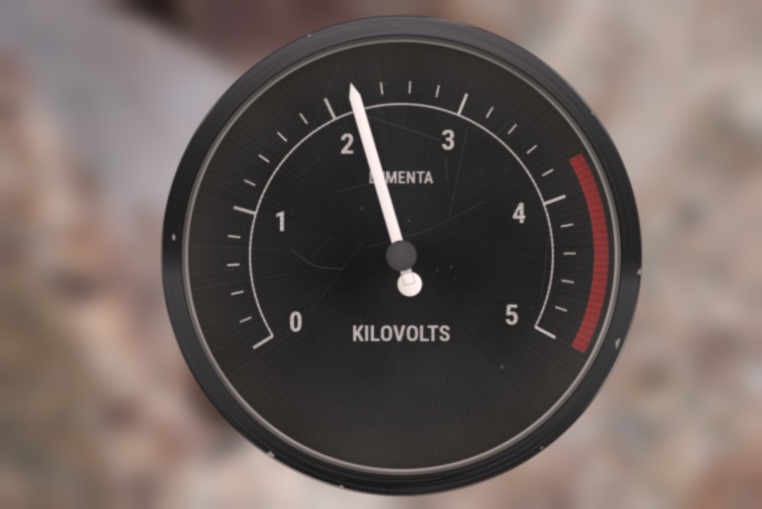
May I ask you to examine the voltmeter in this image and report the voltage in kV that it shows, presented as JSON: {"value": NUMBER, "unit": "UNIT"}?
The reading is {"value": 2.2, "unit": "kV"}
